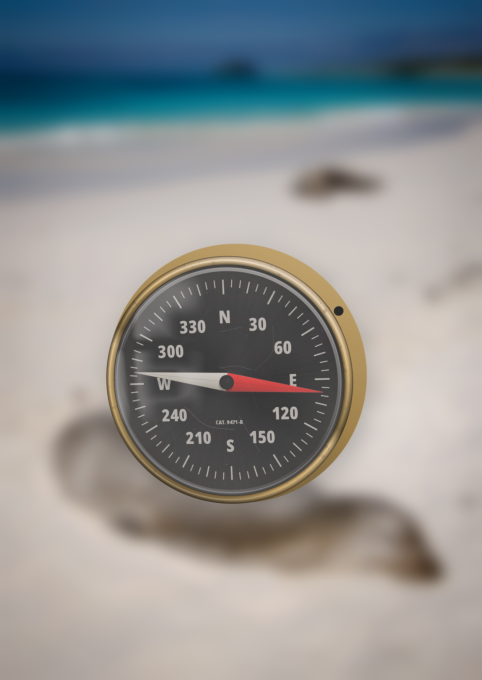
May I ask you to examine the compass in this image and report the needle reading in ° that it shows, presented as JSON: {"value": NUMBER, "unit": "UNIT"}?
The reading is {"value": 97.5, "unit": "°"}
